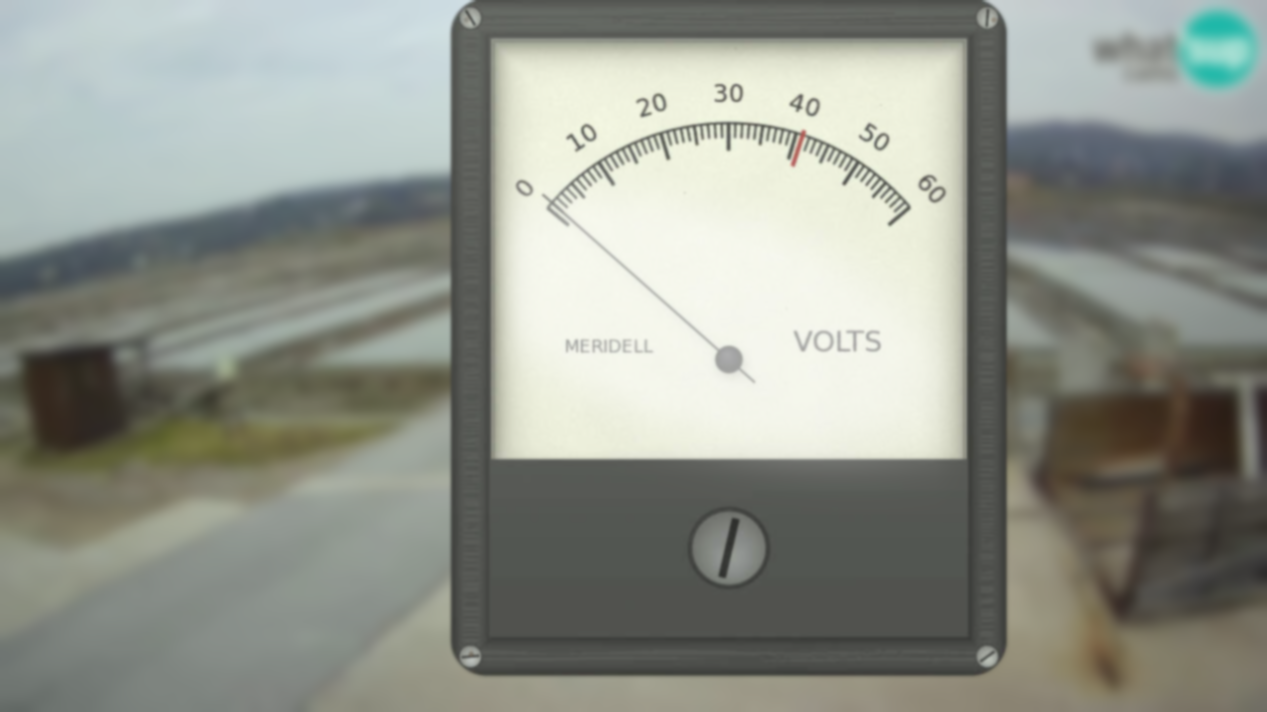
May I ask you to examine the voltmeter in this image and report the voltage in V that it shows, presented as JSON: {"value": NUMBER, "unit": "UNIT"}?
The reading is {"value": 1, "unit": "V"}
